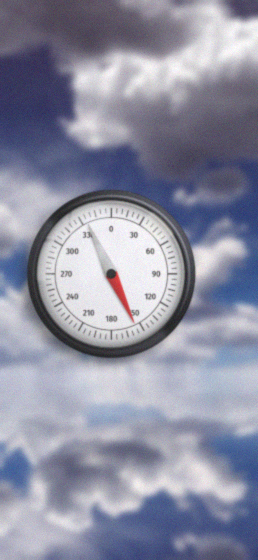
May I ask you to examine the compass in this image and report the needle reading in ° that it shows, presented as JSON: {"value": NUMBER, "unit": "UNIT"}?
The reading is {"value": 155, "unit": "°"}
